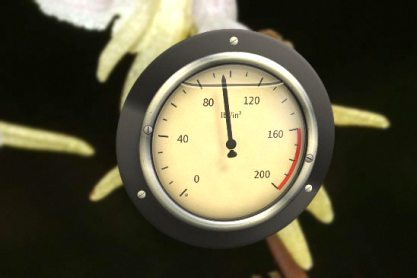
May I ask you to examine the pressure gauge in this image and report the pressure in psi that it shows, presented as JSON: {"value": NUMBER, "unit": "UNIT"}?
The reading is {"value": 95, "unit": "psi"}
